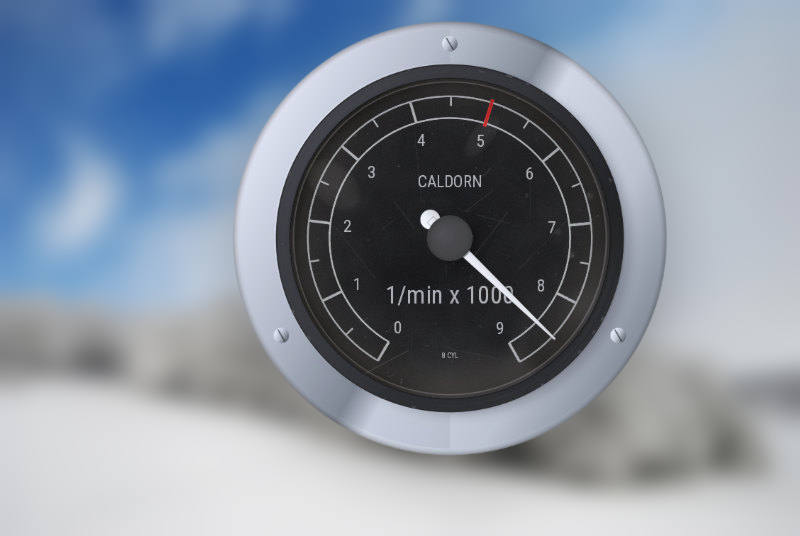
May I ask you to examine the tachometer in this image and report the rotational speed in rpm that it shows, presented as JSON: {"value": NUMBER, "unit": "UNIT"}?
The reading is {"value": 8500, "unit": "rpm"}
